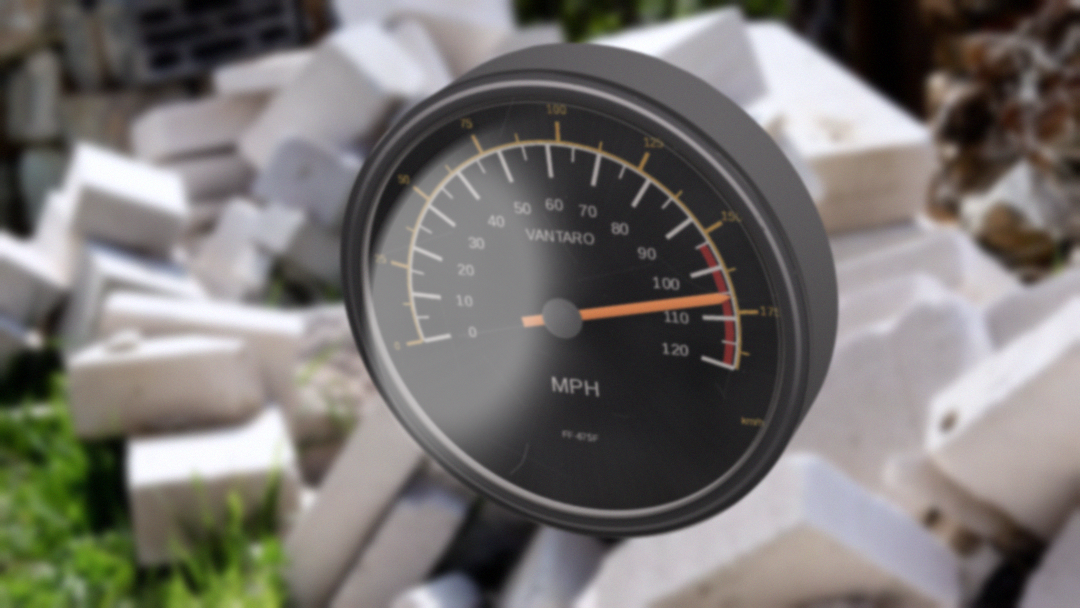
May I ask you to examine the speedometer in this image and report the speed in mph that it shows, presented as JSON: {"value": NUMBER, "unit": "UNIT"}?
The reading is {"value": 105, "unit": "mph"}
